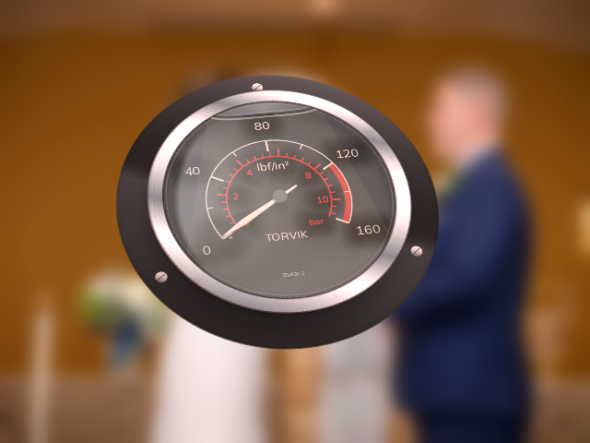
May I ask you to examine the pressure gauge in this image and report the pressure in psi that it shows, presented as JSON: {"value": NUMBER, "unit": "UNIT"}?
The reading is {"value": 0, "unit": "psi"}
